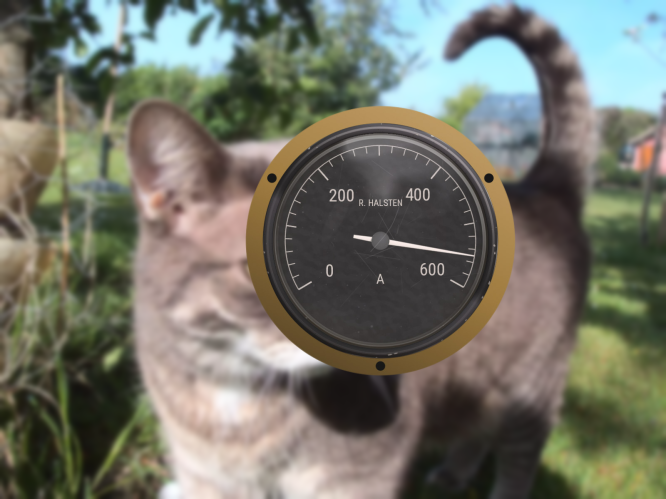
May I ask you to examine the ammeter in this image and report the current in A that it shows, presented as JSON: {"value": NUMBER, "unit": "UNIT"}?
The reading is {"value": 550, "unit": "A"}
